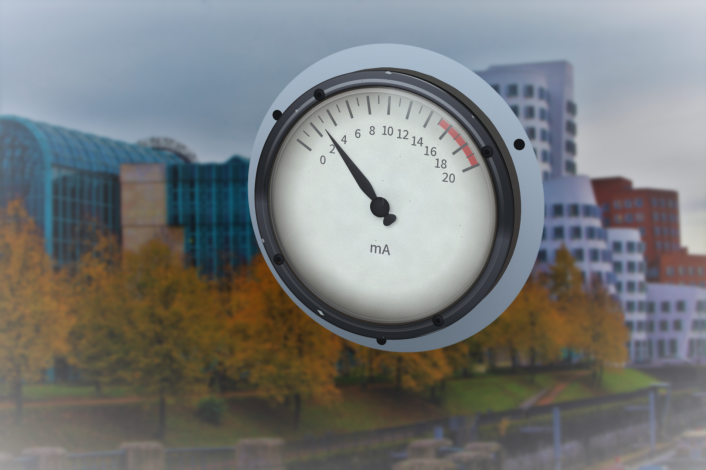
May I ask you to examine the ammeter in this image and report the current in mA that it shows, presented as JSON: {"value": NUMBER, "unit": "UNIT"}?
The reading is {"value": 3, "unit": "mA"}
